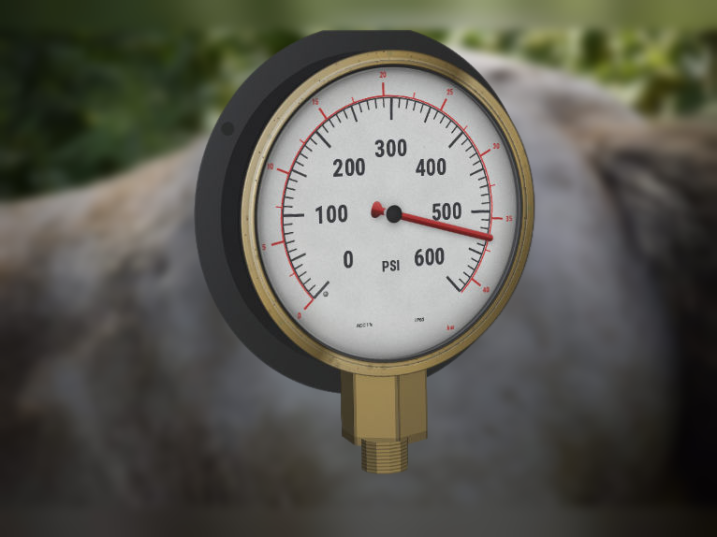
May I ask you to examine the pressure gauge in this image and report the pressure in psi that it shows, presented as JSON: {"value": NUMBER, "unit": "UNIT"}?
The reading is {"value": 530, "unit": "psi"}
